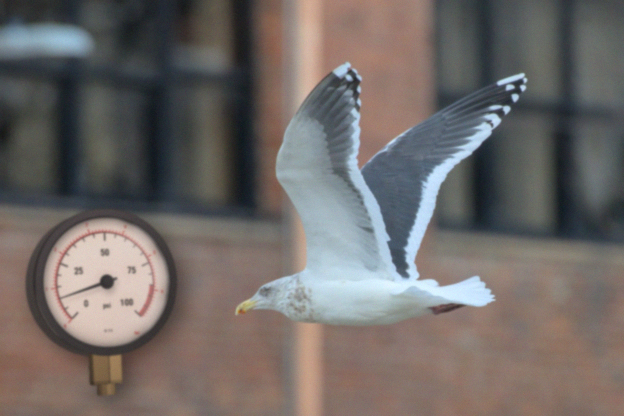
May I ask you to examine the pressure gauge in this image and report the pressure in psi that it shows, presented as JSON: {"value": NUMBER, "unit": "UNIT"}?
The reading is {"value": 10, "unit": "psi"}
